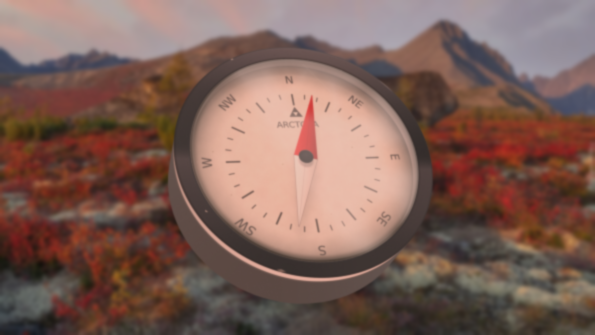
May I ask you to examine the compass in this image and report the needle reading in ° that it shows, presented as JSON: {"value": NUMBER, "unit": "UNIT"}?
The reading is {"value": 15, "unit": "°"}
